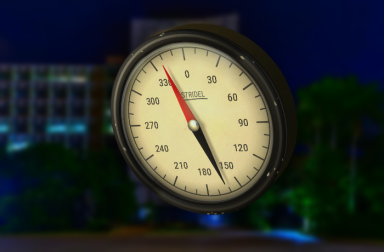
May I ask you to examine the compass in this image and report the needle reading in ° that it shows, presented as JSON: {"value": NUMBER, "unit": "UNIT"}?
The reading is {"value": 340, "unit": "°"}
